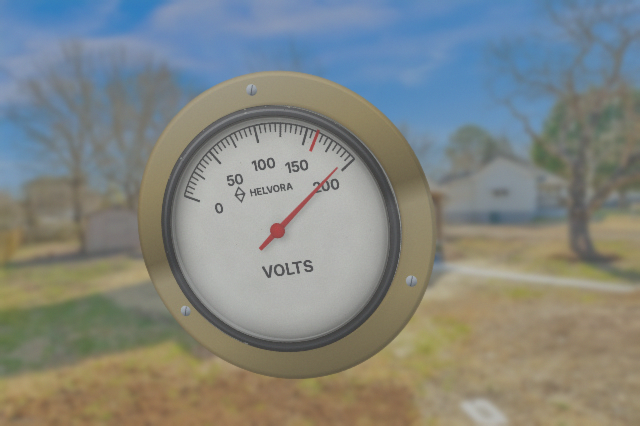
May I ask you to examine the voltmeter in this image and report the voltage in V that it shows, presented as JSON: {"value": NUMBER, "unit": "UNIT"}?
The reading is {"value": 195, "unit": "V"}
